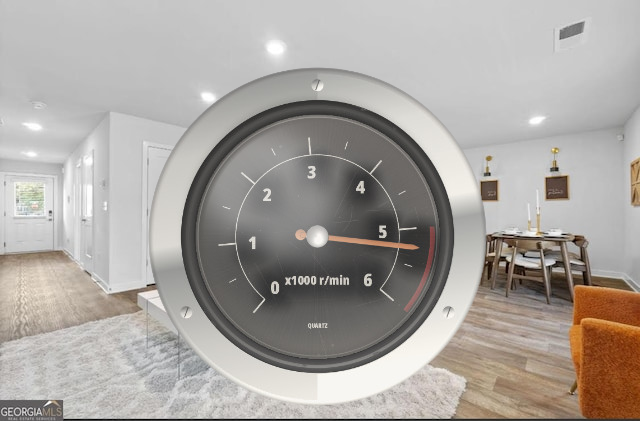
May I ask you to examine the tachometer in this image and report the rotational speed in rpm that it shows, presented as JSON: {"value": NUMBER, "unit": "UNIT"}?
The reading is {"value": 5250, "unit": "rpm"}
